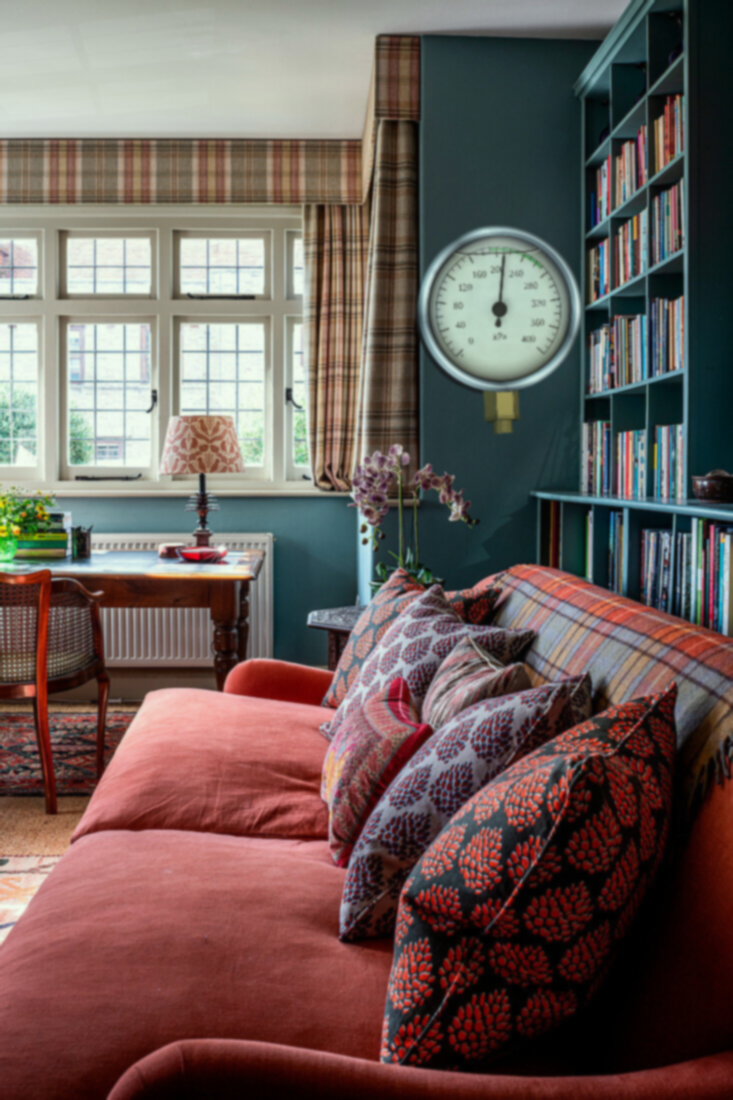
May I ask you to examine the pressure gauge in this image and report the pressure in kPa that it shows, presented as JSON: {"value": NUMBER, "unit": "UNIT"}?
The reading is {"value": 210, "unit": "kPa"}
